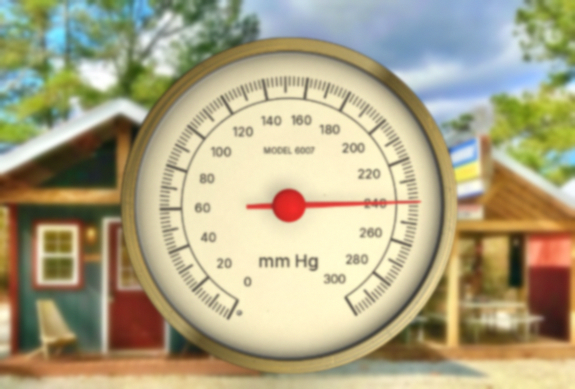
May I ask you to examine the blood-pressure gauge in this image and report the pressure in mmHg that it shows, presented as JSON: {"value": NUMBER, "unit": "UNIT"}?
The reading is {"value": 240, "unit": "mmHg"}
